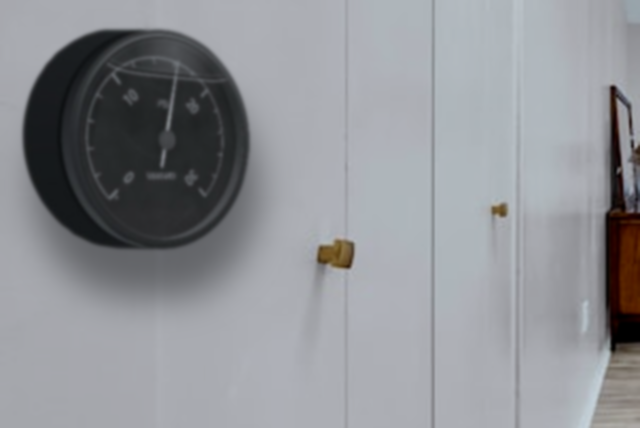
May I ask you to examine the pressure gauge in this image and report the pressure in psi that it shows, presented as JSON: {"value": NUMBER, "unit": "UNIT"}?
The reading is {"value": 16, "unit": "psi"}
